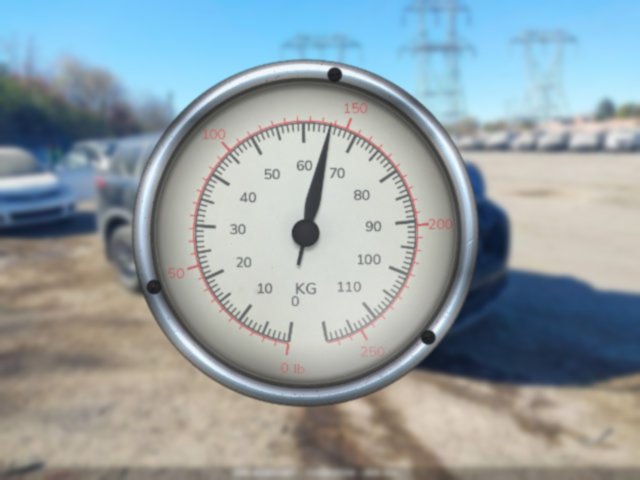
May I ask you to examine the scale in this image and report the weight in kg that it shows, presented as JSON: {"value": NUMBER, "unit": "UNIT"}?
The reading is {"value": 65, "unit": "kg"}
